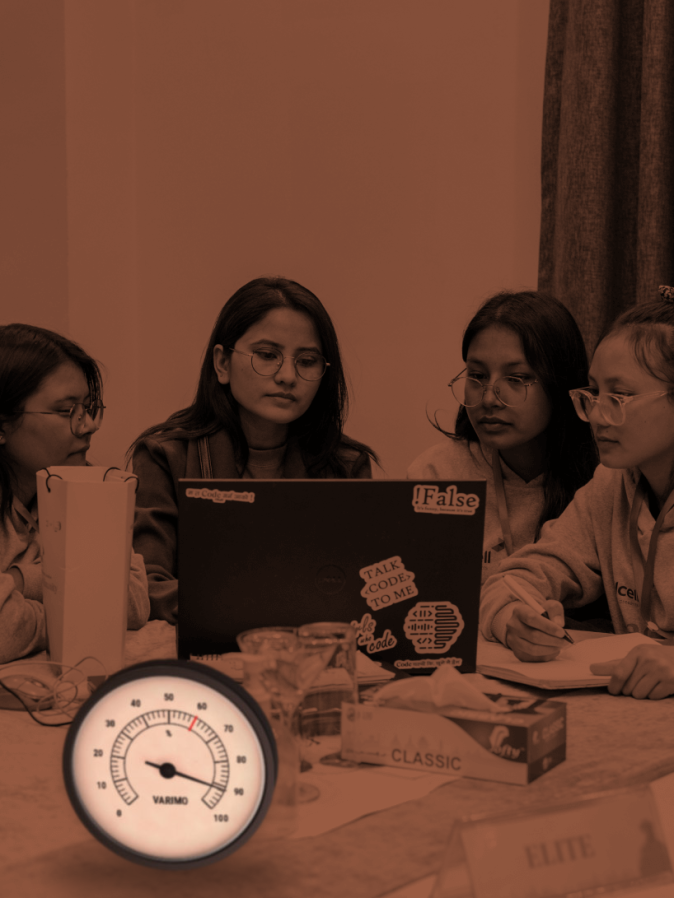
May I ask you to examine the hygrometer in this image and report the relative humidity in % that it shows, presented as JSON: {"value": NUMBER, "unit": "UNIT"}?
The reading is {"value": 90, "unit": "%"}
